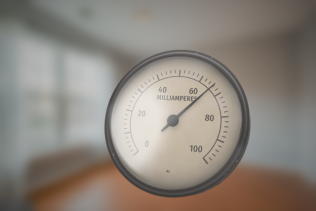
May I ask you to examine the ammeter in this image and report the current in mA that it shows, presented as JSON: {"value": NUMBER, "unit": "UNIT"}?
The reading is {"value": 66, "unit": "mA"}
